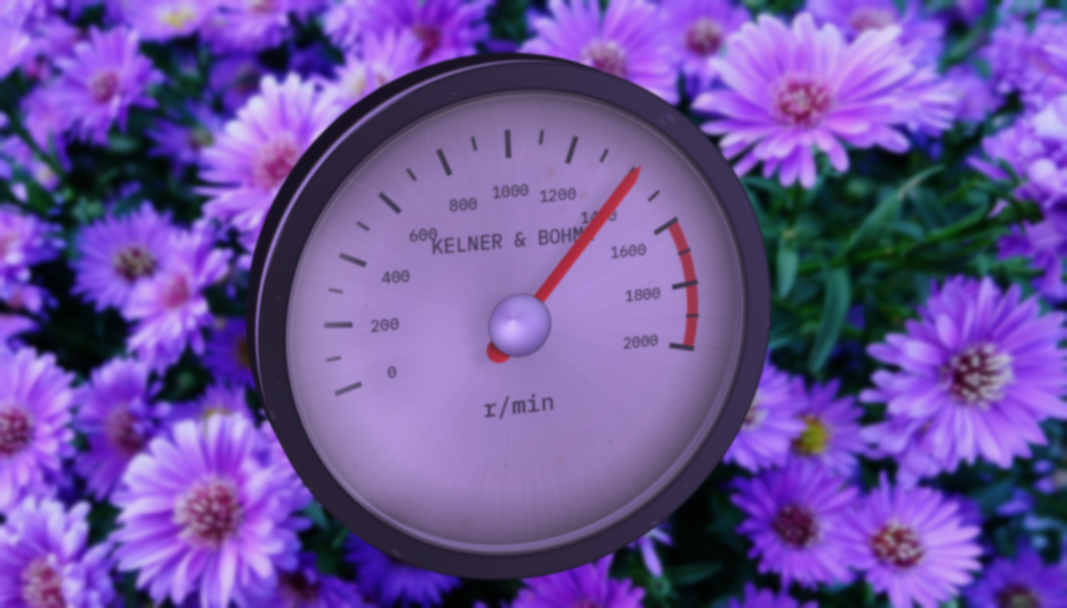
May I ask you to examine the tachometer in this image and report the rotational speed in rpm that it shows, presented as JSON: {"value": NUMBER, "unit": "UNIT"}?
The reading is {"value": 1400, "unit": "rpm"}
